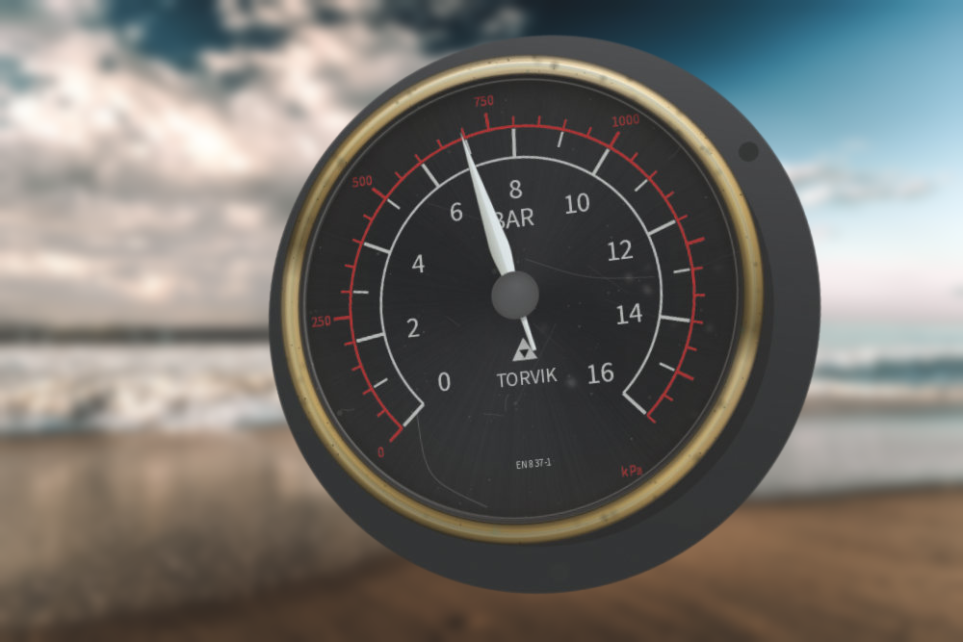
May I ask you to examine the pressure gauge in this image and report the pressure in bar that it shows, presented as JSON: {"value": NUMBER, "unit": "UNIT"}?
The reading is {"value": 7, "unit": "bar"}
